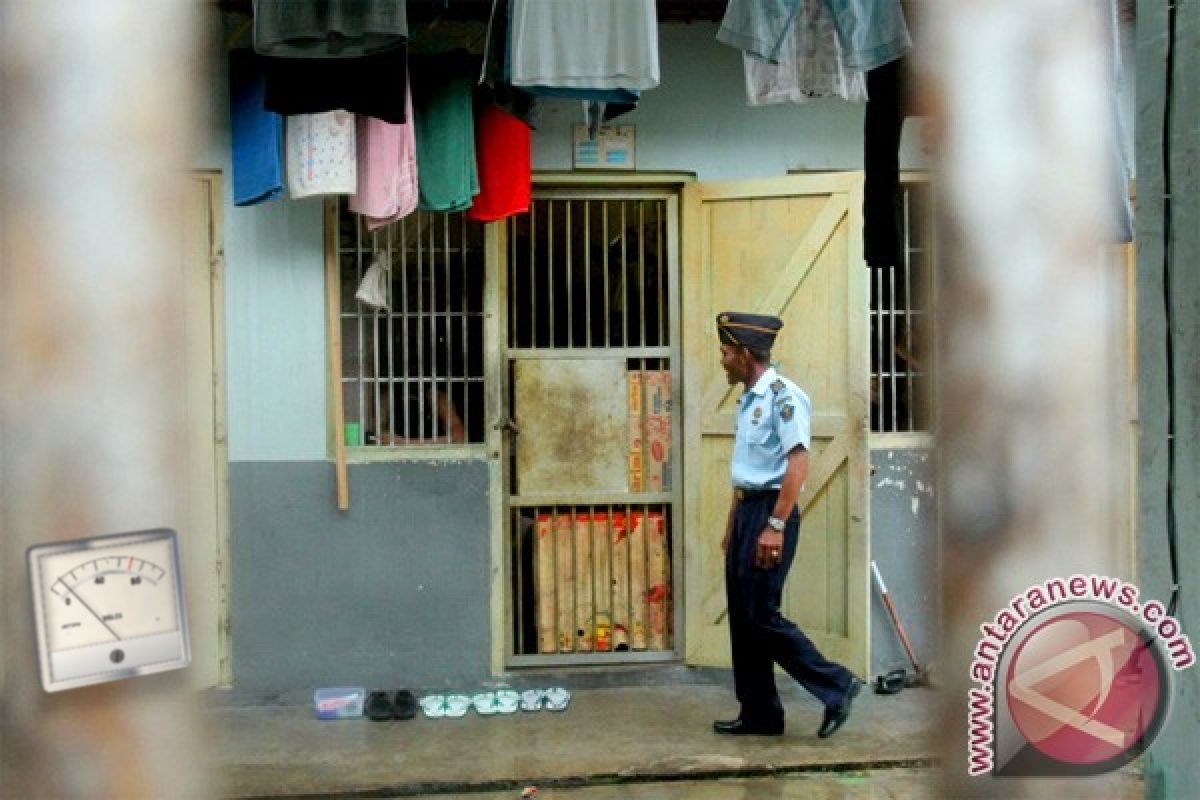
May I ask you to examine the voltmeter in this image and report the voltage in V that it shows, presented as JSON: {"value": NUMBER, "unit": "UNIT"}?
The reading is {"value": 10, "unit": "V"}
